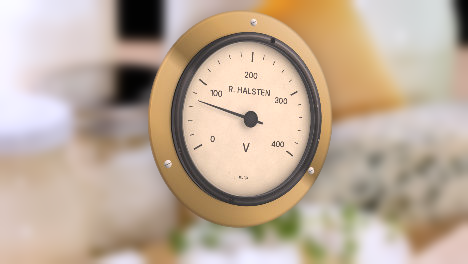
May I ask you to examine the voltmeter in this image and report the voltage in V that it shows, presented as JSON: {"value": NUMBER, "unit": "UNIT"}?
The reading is {"value": 70, "unit": "V"}
